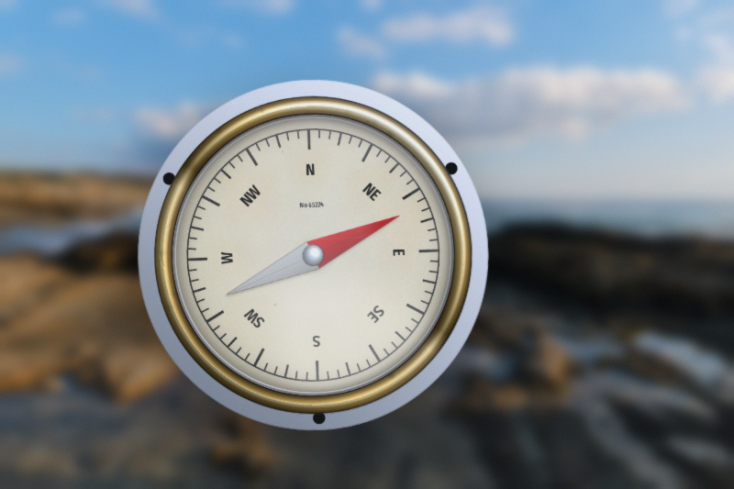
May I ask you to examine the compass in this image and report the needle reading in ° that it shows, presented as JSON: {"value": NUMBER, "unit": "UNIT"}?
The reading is {"value": 67.5, "unit": "°"}
